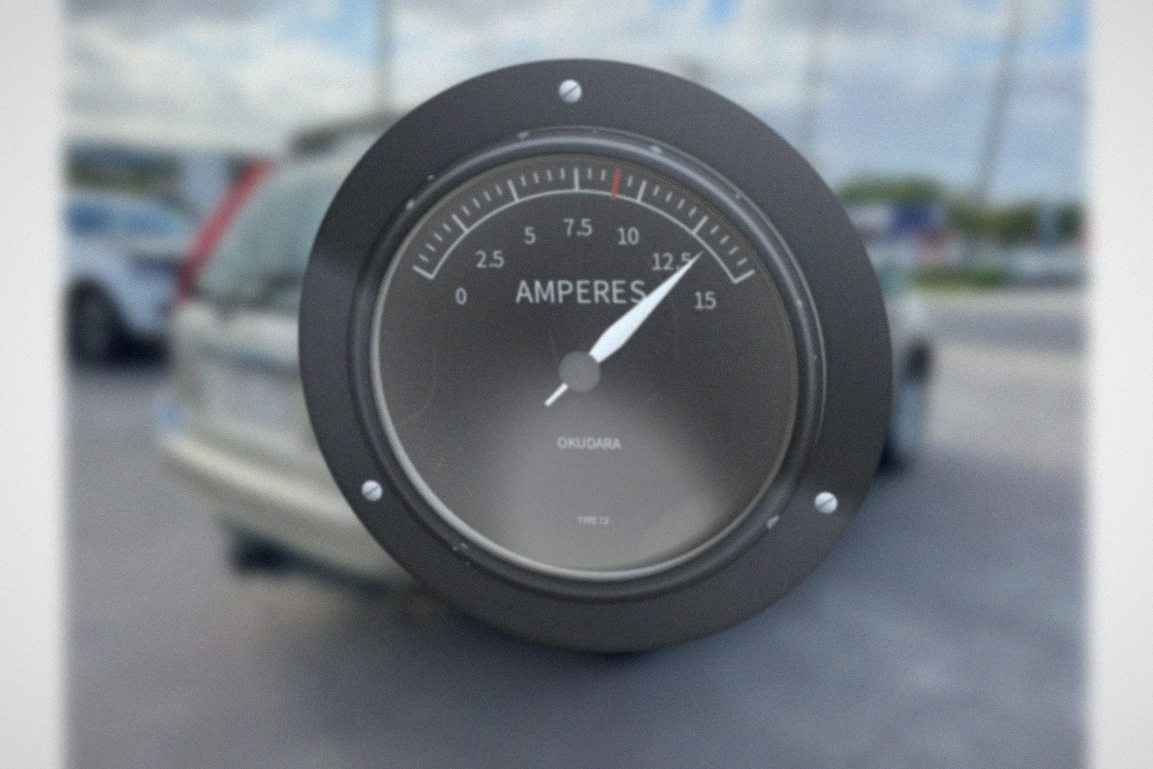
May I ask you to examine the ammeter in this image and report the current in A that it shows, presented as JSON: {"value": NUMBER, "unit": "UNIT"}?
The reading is {"value": 13.25, "unit": "A"}
